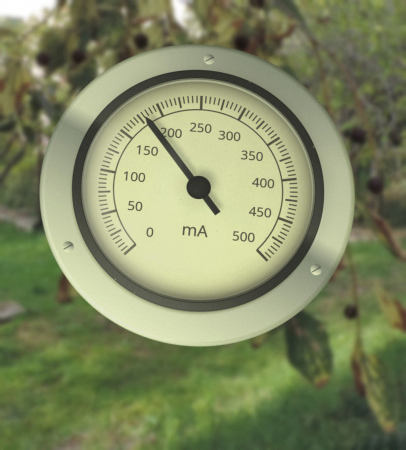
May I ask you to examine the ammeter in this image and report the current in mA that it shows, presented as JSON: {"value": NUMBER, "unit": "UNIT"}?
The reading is {"value": 180, "unit": "mA"}
